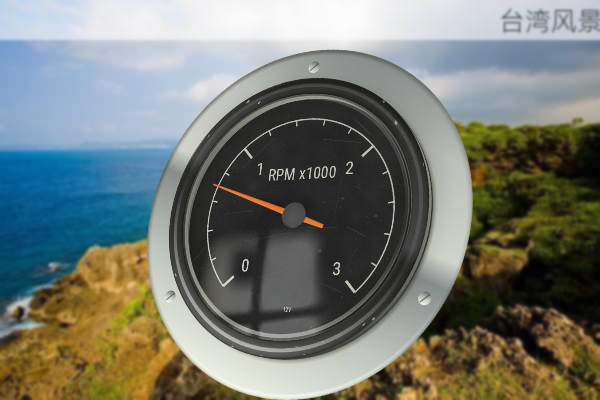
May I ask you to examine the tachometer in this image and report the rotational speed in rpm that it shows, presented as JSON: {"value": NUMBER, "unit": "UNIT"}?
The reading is {"value": 700, "unit": "rpm"}
